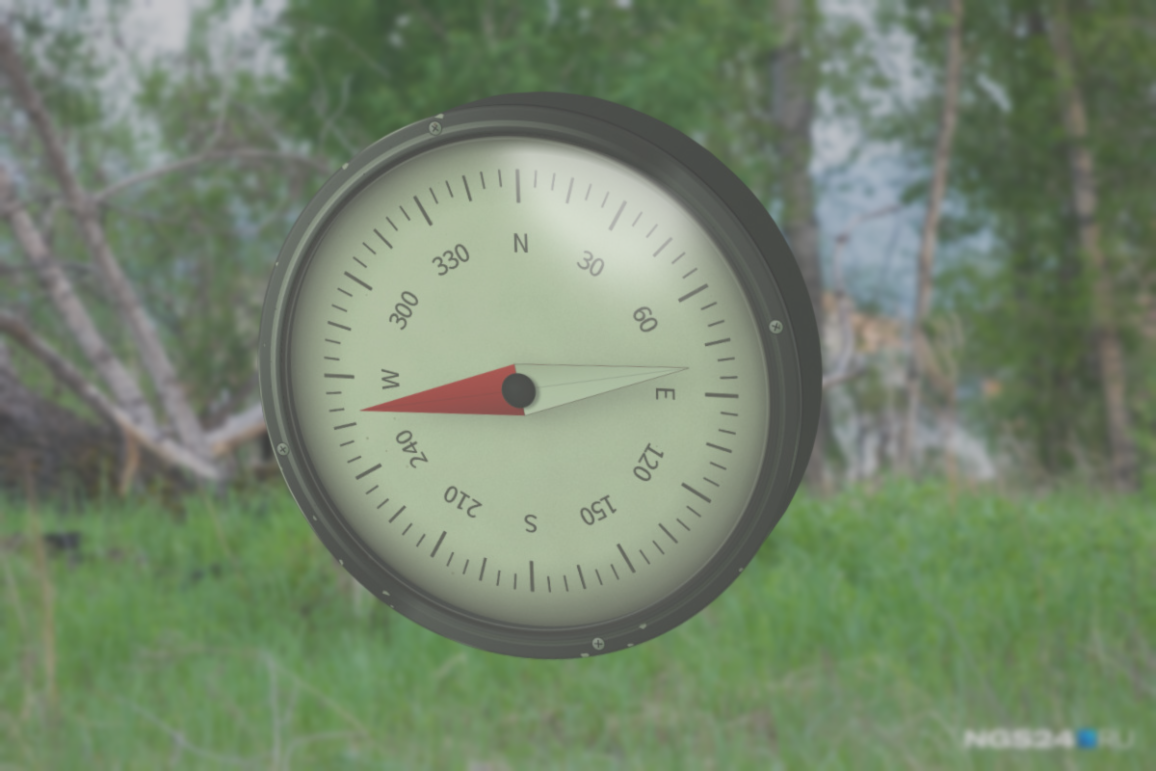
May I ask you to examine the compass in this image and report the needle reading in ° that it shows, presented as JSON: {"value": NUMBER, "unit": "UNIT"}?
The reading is {"value": 260, "unit": "°"}
